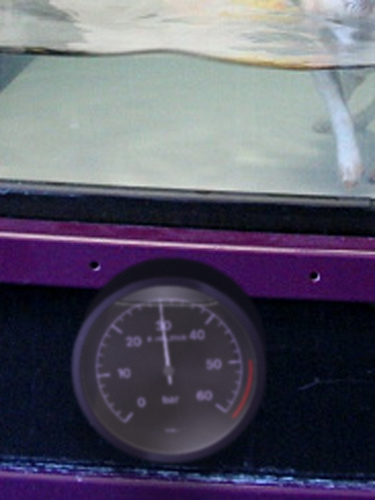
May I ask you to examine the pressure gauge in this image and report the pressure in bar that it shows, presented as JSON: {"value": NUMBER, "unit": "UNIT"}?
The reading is {"value": 30, "unit": "bar"}
